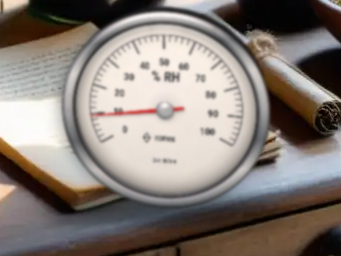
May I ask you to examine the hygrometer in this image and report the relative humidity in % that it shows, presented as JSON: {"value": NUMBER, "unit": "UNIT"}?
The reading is {"value": 10, "unit": "%"}
